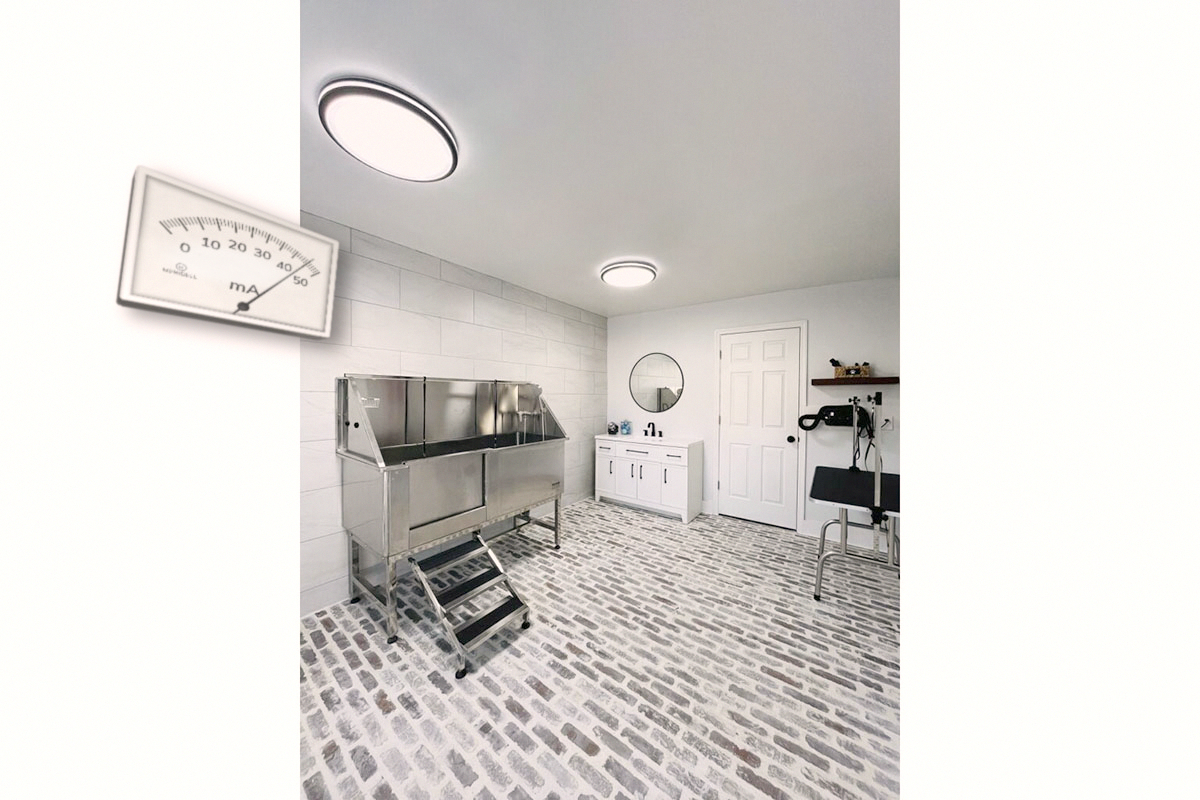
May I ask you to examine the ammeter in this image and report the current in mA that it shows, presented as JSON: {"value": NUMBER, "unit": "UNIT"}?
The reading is {"value": 45, "unit": "mA"}
